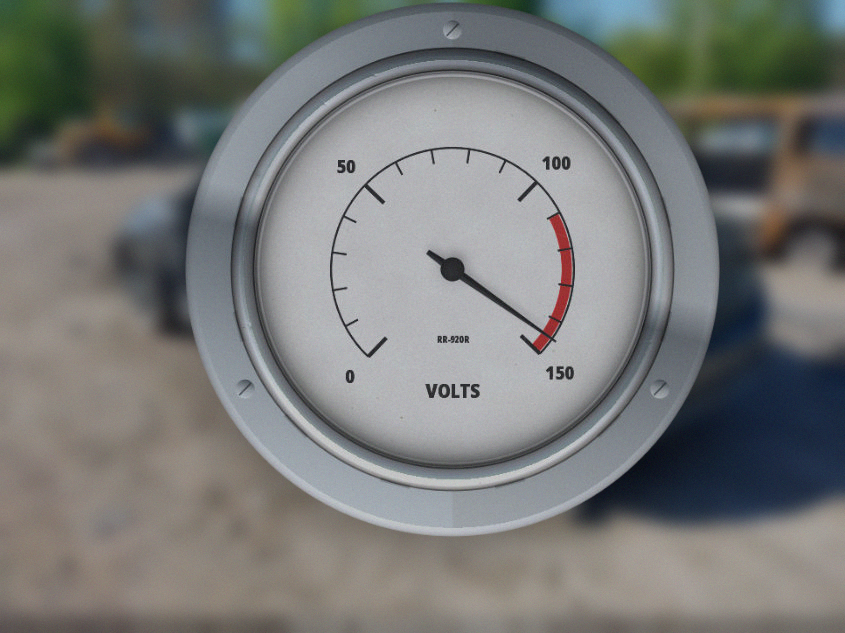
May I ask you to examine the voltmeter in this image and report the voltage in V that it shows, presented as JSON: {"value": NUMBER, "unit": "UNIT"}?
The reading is {"value": 145, "unit": "V"}
